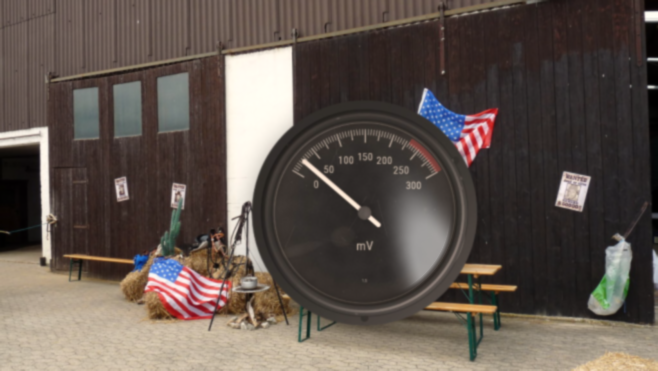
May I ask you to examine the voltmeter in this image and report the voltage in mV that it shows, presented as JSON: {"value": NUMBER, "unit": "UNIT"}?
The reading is {"value": 25, "unit": "mV"}
